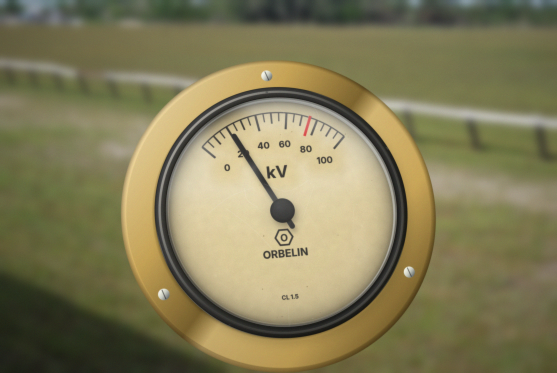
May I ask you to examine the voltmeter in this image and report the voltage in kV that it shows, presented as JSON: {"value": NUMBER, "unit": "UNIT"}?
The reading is {"value": 20, "unit": "kV"}
